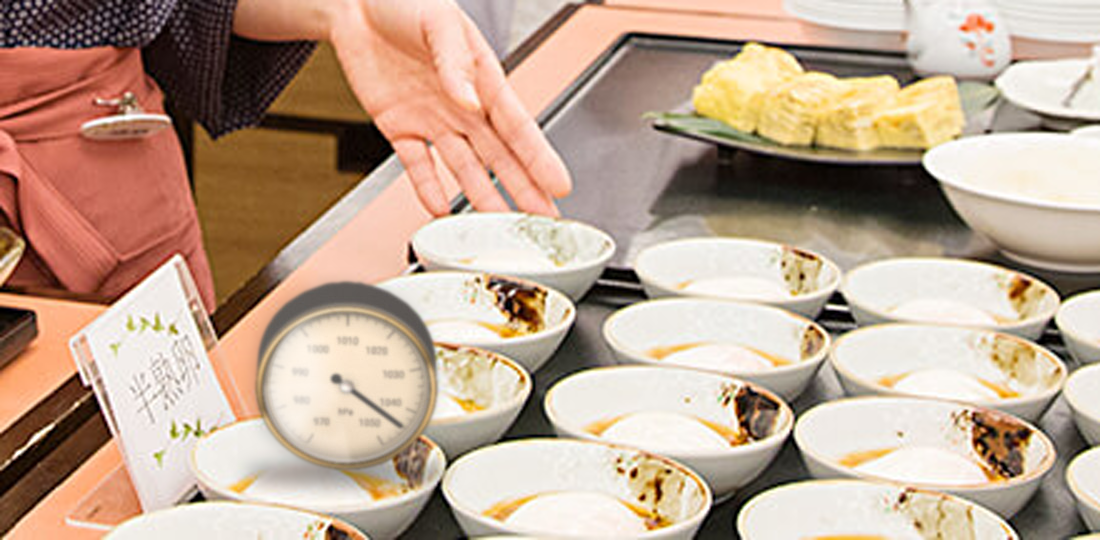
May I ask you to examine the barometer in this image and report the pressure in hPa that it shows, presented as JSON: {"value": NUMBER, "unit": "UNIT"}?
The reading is {"value": 1044, "unit": "hPa"}
